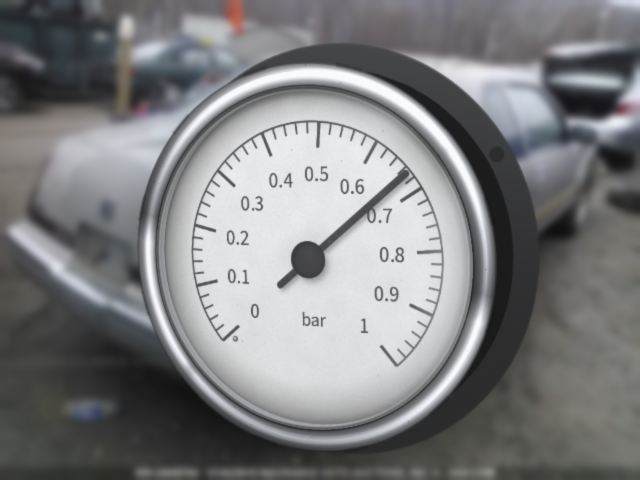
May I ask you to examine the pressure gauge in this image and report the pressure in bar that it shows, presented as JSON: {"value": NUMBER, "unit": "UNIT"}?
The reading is {"value": 0.67, "unit": "bar"}
